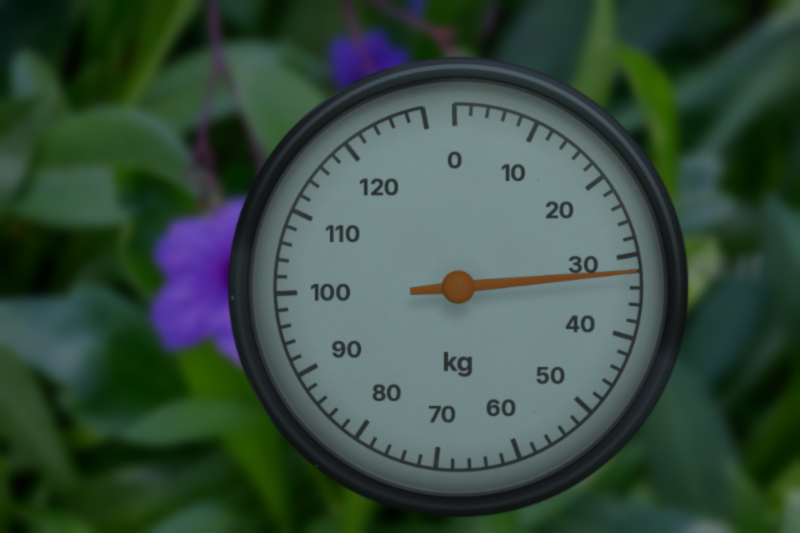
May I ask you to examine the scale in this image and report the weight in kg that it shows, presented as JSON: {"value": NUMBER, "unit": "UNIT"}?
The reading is {"value": 32, "unit": "kg"}
